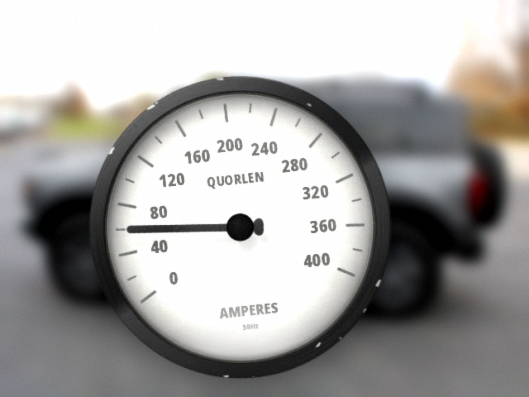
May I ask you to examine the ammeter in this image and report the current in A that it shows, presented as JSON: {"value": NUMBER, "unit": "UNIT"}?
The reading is {"value": 60, "unit": "A"}
